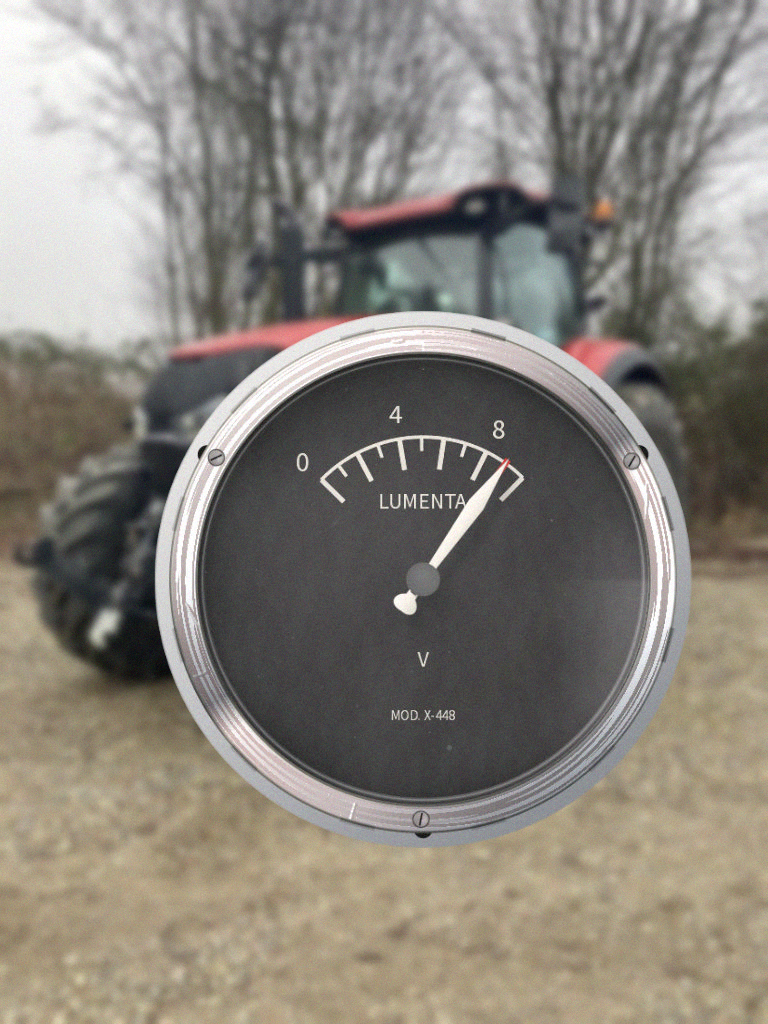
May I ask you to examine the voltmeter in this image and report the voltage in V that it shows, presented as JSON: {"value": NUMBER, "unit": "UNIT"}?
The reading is {"value": 9, "unit": "V"}
